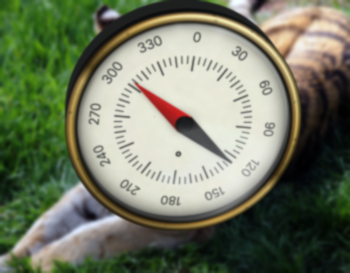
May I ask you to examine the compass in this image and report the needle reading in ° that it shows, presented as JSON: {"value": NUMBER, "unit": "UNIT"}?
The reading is {"value": 305, "unit": "°"}
